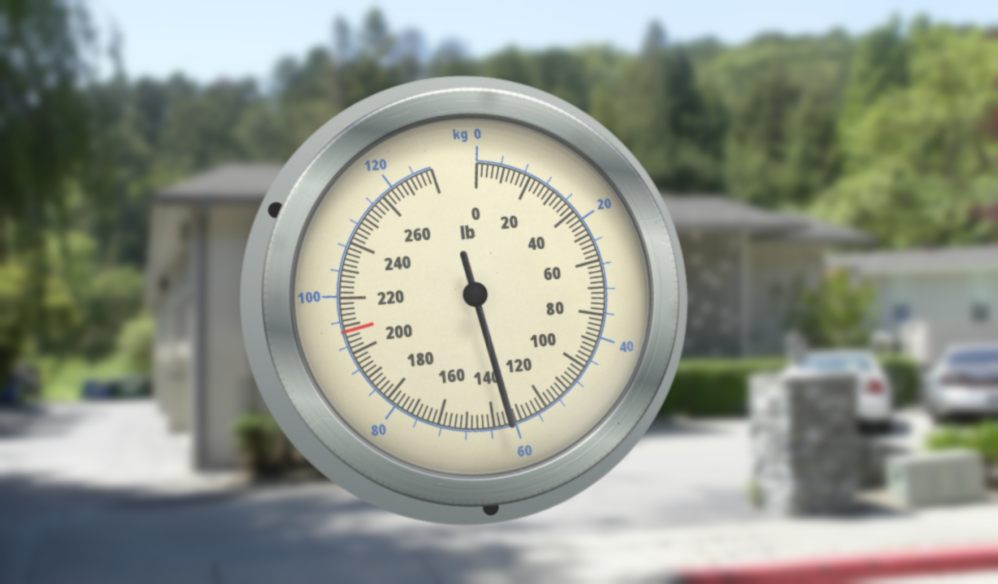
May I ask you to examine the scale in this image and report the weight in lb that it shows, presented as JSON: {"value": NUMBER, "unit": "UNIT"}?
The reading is {"value": 134, "unit": "lb"}
